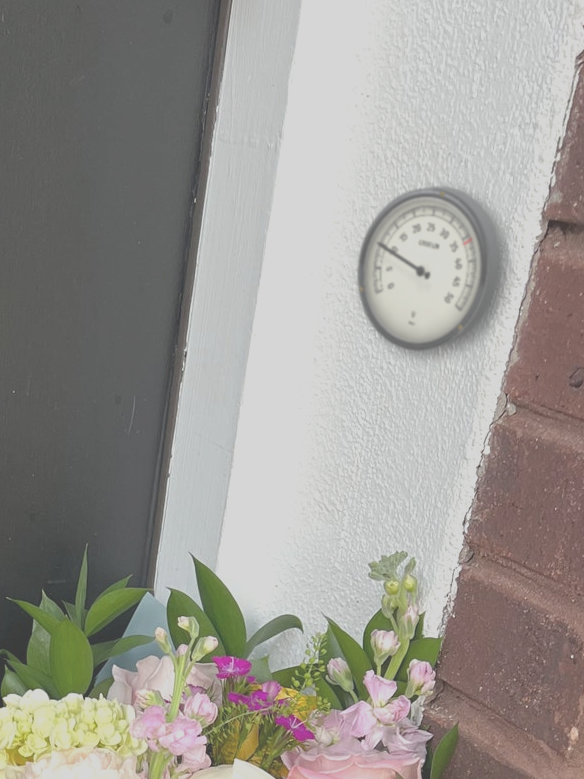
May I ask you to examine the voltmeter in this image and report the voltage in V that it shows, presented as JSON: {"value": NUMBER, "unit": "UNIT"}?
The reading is {"value": 10, "unit": "V"}
